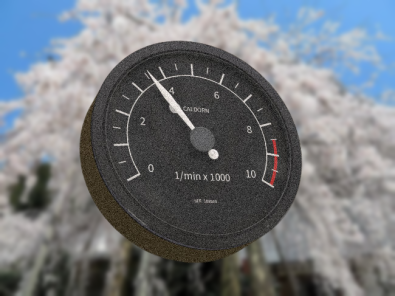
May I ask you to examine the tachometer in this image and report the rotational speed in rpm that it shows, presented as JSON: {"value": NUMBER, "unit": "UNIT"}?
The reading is {"value": 3500, "unit": "rpm"}
